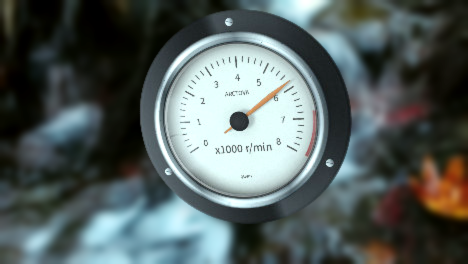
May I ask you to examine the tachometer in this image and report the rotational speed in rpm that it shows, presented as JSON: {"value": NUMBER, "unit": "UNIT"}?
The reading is {"value": 5800, "unit": "rpm"}
